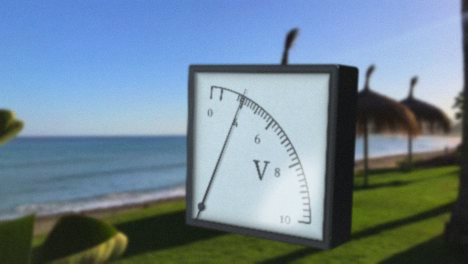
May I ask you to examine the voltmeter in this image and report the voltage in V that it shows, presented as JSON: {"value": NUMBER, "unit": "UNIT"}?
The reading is {"value": 4, "unit": "V"}
